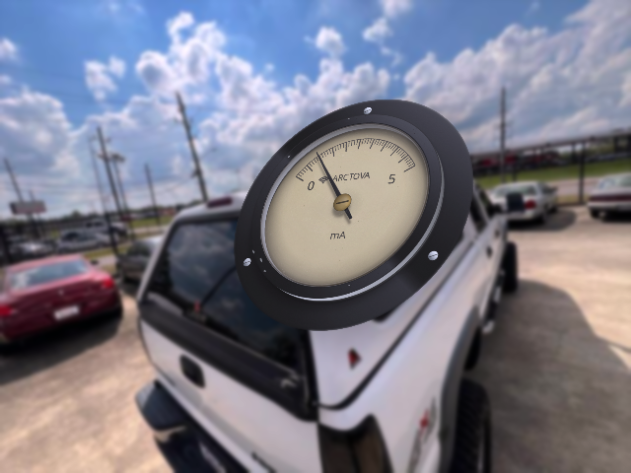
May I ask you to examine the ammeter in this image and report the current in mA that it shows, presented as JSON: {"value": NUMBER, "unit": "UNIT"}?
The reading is {"value": 1, "unit": "mA"}
